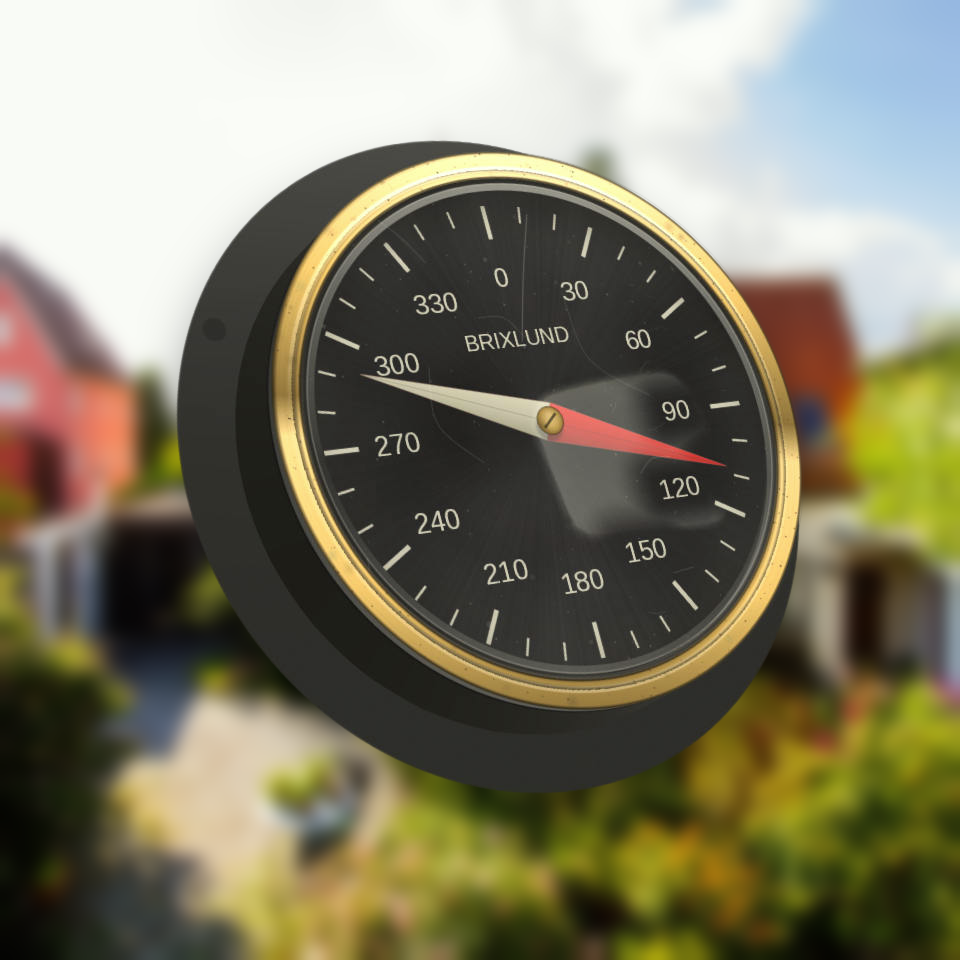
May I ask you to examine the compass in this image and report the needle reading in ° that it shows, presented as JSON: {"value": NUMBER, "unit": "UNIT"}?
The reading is {"value": 110, "unit": "°"}
